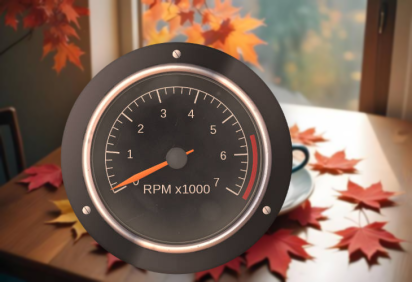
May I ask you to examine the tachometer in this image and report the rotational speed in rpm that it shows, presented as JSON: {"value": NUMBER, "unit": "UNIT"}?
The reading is {"value": 100, "unit": "rpm"}
